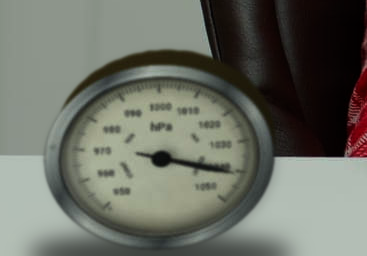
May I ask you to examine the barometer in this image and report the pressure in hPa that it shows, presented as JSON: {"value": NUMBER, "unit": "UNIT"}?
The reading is {"value": 1040, "unit": "hPa"}
